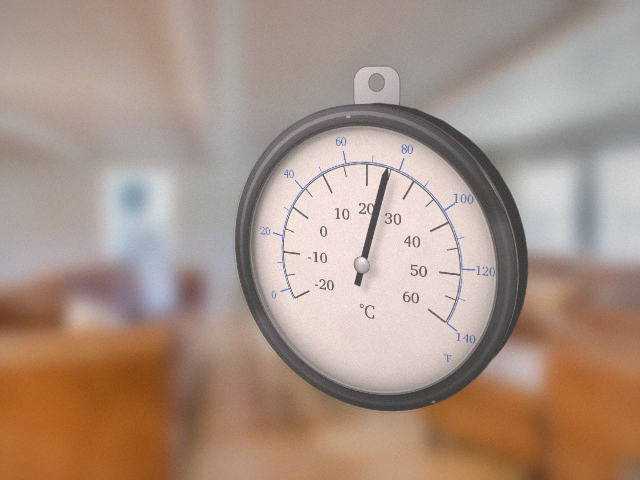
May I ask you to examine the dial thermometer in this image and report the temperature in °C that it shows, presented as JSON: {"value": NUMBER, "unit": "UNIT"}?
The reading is {"value": 25, "unit": "°C"}
